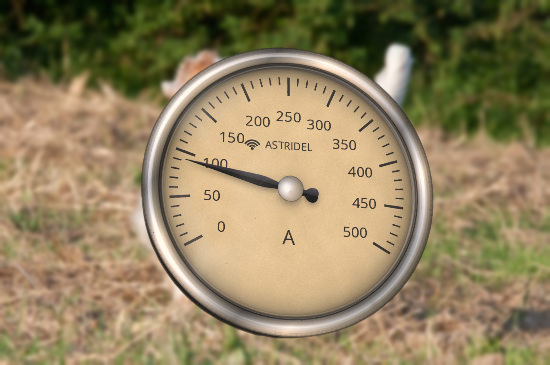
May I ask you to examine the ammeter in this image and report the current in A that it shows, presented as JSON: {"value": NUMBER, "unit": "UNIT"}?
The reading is {"value": 90, "unit": "A"}
